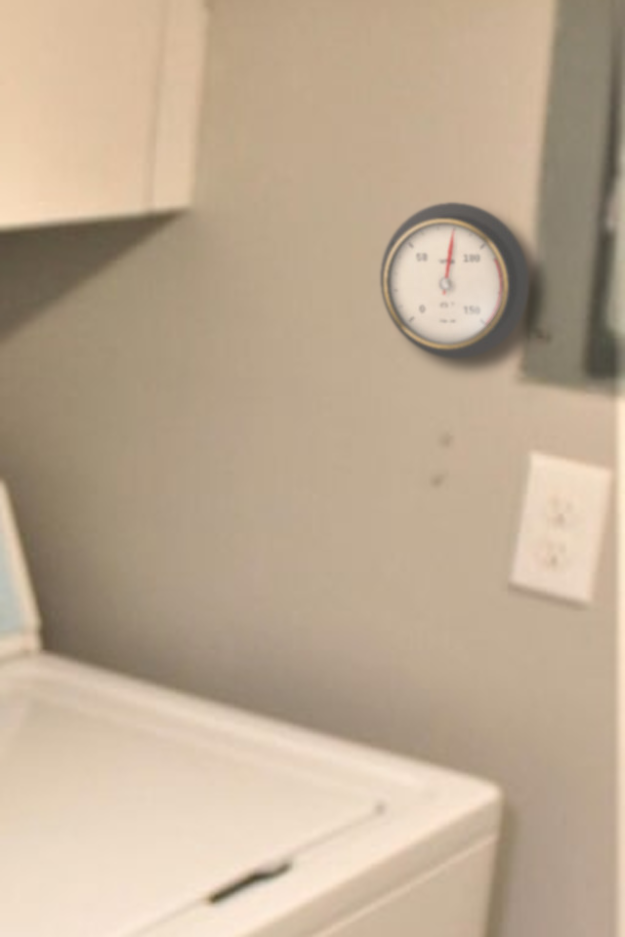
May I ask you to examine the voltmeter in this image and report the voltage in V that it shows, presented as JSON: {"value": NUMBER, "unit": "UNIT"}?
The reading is {"value": 80, "unit": "V"}
